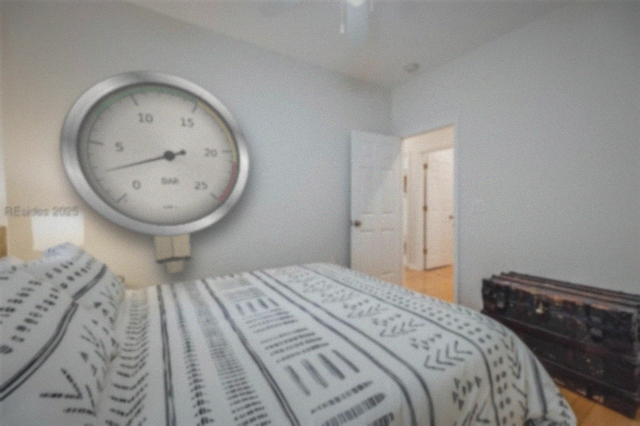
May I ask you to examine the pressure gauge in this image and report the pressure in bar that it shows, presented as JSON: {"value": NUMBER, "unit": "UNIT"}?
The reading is {"value": 2.5, "unit": "bar"}
